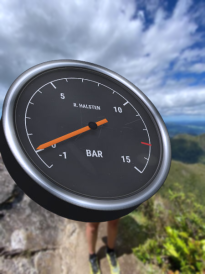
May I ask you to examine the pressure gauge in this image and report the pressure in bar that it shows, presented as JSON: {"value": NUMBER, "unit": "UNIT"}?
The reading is {"value": 0, "unit": "bar"}
